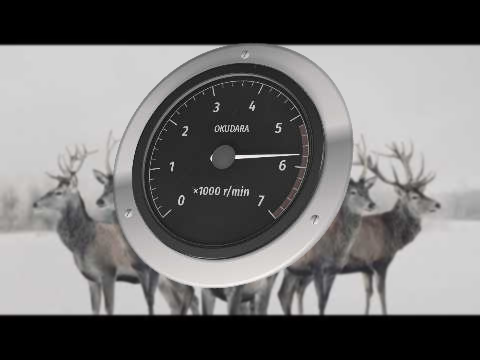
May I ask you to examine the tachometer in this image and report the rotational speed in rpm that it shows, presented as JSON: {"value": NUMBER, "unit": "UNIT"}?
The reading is {"value": 5800, "unit": "rpm"}
